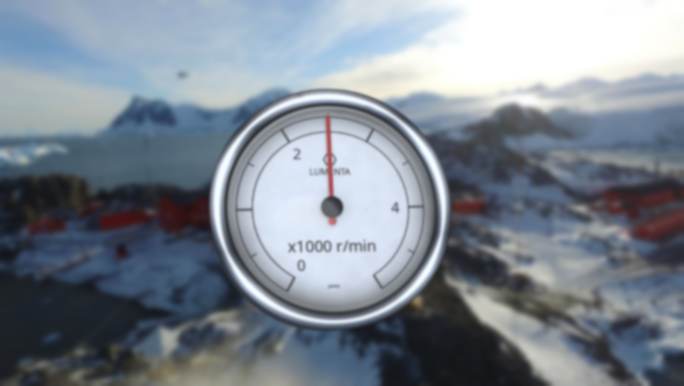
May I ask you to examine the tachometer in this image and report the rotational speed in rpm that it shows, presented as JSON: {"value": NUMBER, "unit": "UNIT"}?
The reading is {"value": 2500, "unit": "rpm"}
